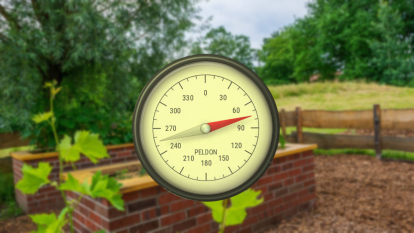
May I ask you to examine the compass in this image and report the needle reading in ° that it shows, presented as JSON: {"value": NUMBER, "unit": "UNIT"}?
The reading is {"value": 75, "unit": "°"}
